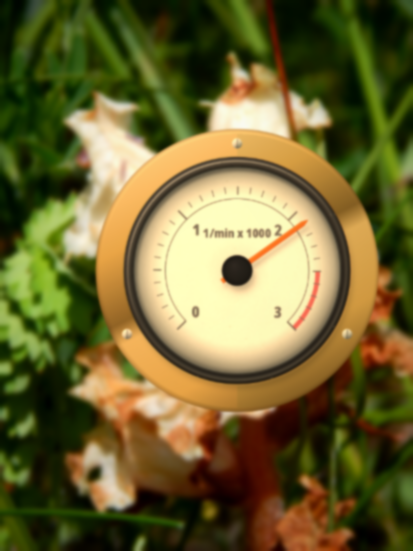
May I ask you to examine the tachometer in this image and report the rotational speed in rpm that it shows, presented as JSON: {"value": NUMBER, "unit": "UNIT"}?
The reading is {"value": 2100, "unit": "rpm"}
